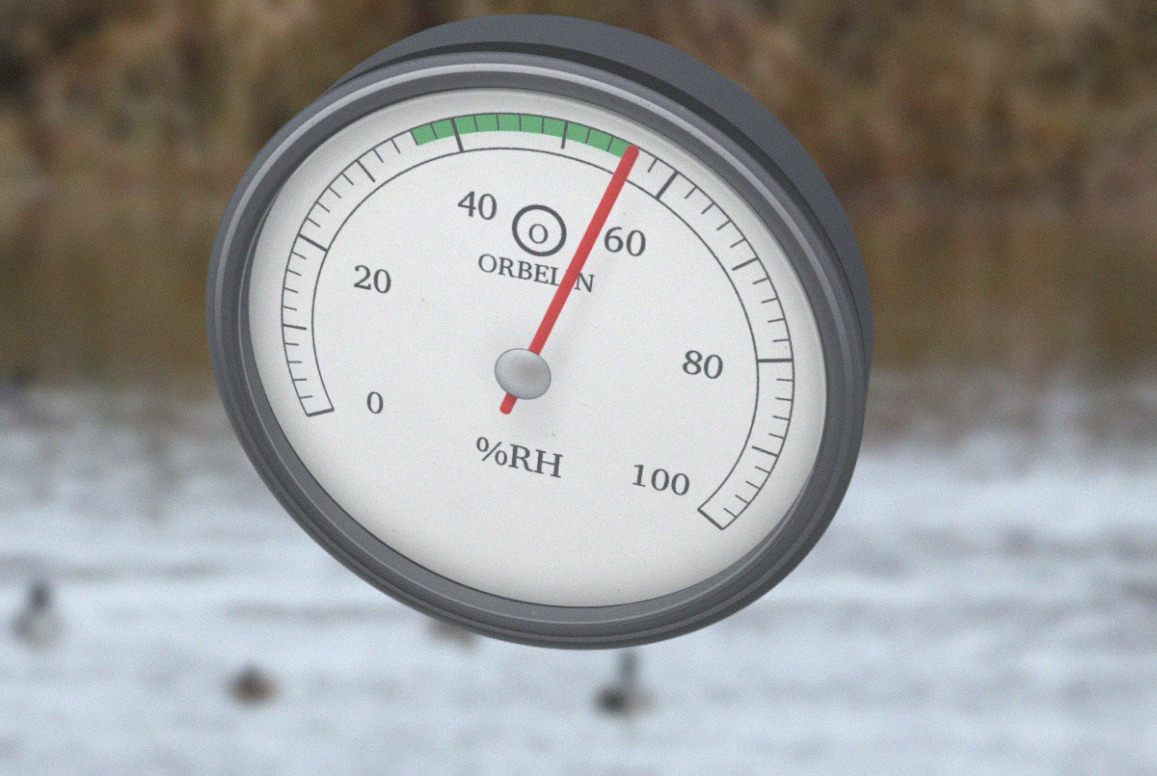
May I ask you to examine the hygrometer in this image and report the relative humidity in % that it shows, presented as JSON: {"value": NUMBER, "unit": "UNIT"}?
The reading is {"value": 56, "unit": "%"}
